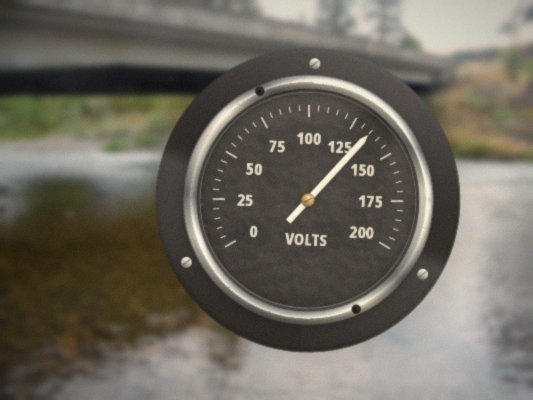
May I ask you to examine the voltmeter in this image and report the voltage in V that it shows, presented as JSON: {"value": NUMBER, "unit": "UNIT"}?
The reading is {"value": 135, "unit": "V"}
